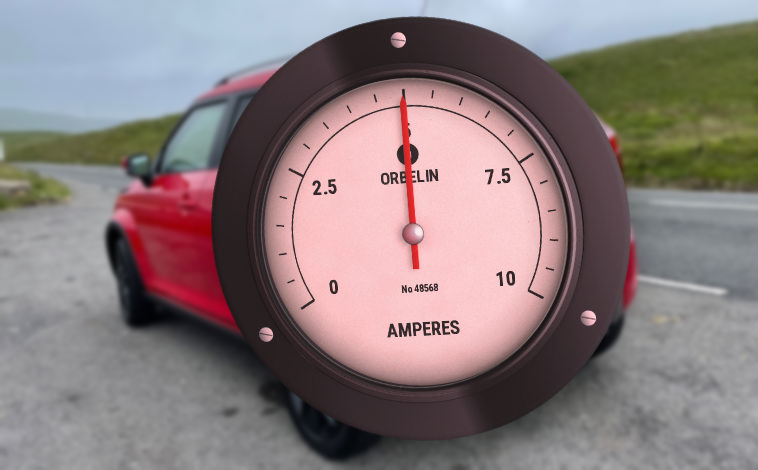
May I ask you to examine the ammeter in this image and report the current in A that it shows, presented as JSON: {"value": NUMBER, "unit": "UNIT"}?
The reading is {"value": 5, "unit": "A"}
